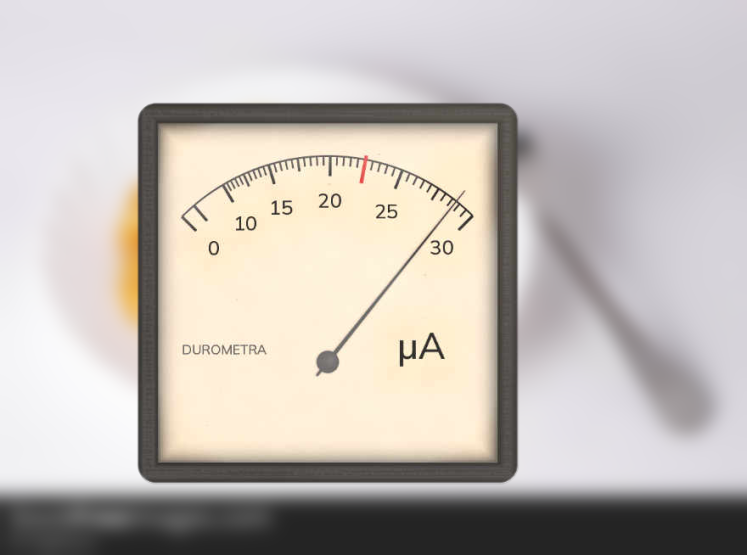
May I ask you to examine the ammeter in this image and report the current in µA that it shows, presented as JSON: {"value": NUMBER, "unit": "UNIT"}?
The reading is {"value": 28.75, "unit": "µA"}
